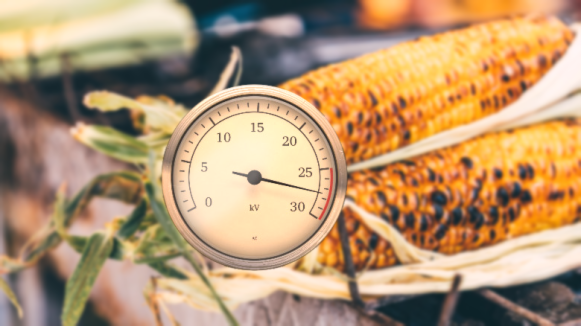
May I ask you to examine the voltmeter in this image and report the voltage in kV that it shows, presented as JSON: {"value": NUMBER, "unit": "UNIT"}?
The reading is {"value": 27.5, "unit": "kV"}
